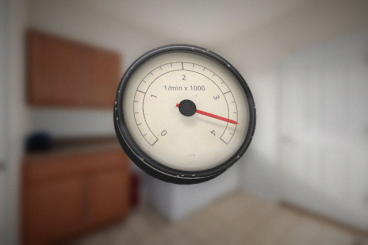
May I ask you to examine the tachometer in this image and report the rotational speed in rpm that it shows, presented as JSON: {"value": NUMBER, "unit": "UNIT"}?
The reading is {"value": 3600, "unit": "rpm"}
